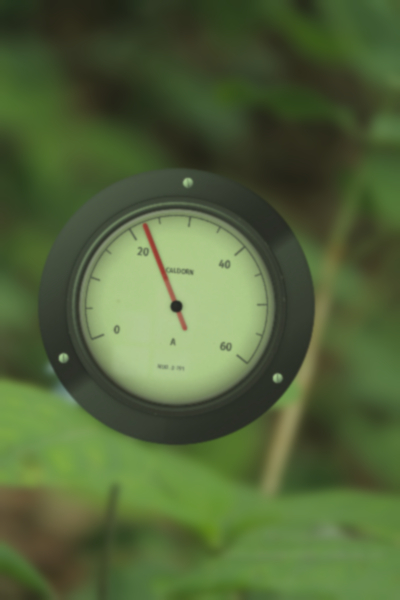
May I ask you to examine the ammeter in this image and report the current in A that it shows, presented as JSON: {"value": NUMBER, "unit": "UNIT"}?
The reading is {"value": 22.5, "unit": "A"}
